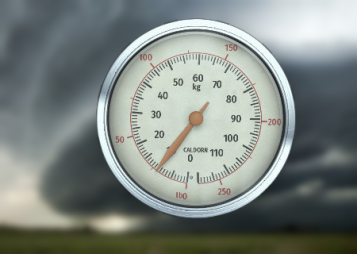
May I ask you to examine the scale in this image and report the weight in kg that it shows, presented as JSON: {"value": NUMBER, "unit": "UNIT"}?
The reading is {"value": 10, "unit": "kg"}
